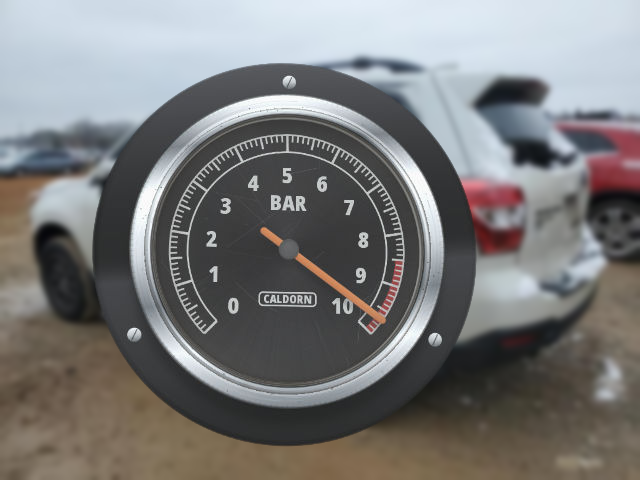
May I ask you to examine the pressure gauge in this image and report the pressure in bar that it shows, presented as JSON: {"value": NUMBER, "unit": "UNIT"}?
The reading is {"value": 9.7, "unit": "bar"}
